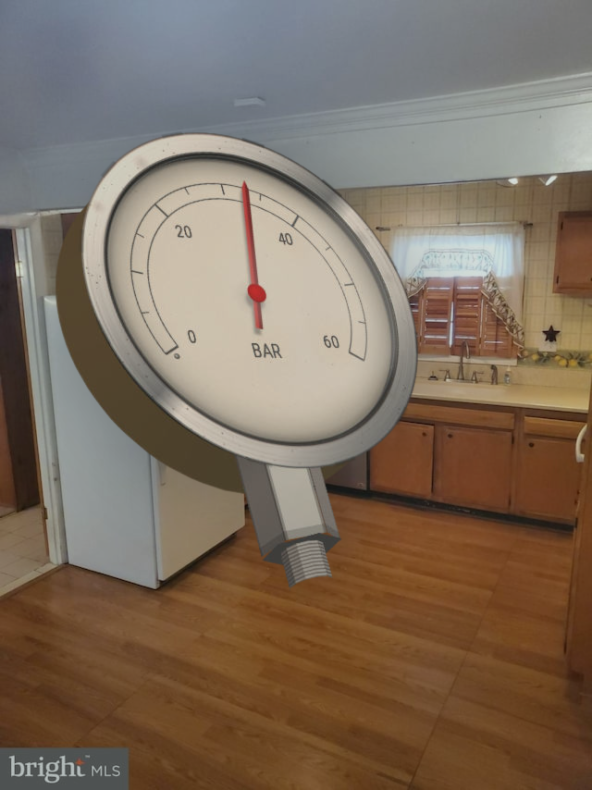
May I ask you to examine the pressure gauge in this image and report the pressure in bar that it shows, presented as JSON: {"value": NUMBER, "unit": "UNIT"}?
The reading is {"value": 32.5, "unit": "bar"}
